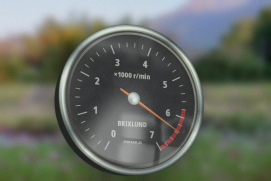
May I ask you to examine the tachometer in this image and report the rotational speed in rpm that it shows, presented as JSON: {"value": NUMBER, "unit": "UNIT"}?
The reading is {"value": 6400, "unit": "rpm"}
